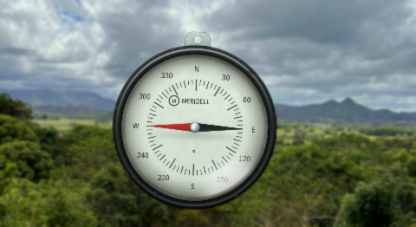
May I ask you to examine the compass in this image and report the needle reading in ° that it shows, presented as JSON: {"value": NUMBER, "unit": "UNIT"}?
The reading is {"value": 270, "unit": "°"}
